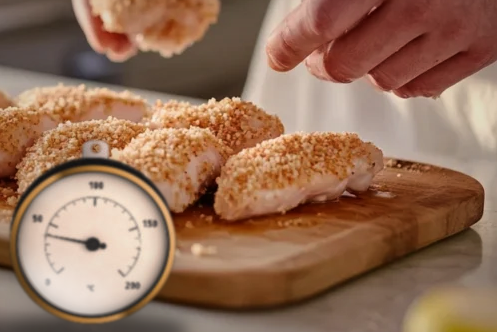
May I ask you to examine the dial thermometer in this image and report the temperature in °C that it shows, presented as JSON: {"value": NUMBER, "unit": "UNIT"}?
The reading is {"value": 40, "unit": "°C"}
